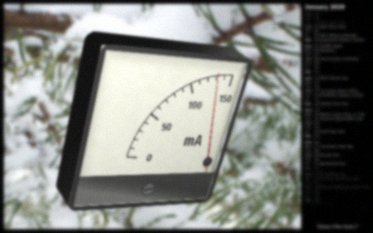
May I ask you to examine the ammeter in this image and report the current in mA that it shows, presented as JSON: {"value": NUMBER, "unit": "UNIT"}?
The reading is {"value": 130, "unit": "mA"}
